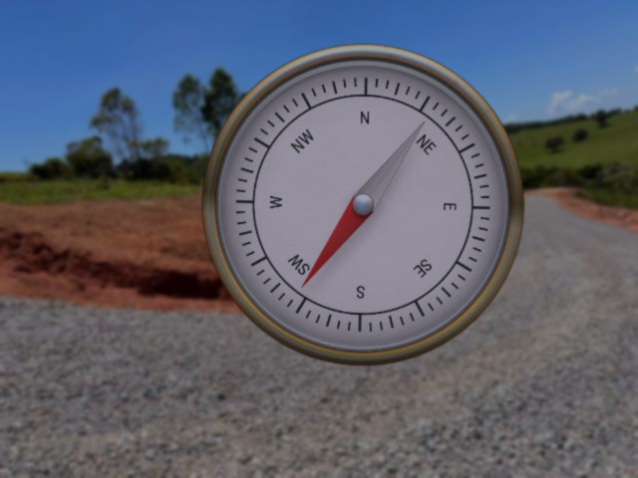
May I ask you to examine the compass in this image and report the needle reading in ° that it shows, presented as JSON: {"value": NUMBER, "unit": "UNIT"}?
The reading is {"value": 215, "unit": "°"}
